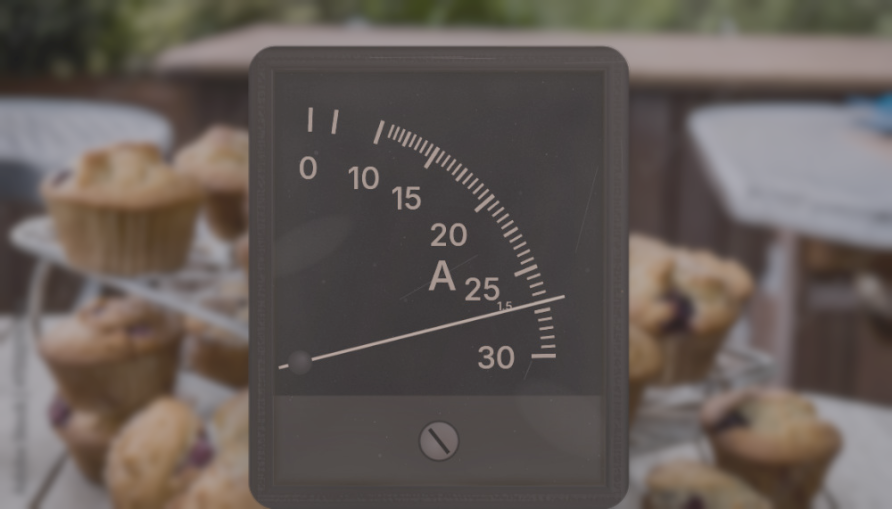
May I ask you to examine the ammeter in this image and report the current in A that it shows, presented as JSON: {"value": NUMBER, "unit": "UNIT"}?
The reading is {"value": 27, "unit": "A"}
